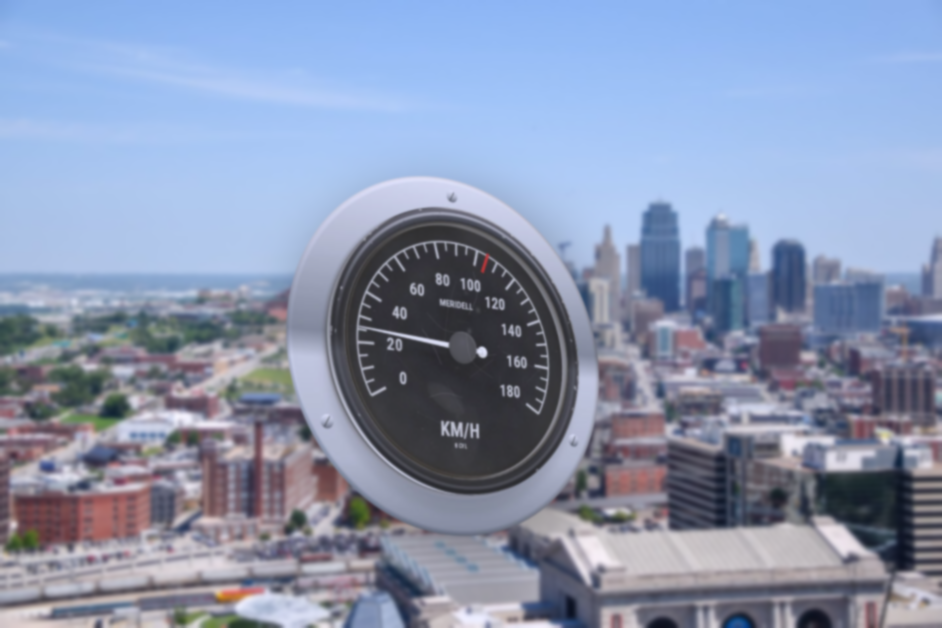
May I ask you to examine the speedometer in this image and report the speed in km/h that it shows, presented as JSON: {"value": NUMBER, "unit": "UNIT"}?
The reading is {"value": 25, "unit": "km/h"}
